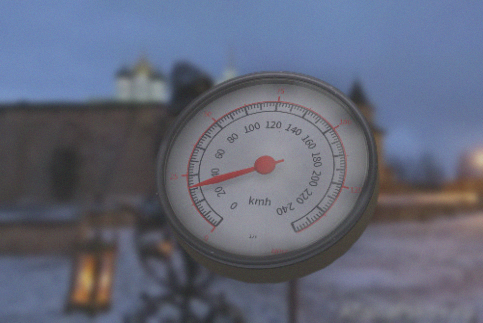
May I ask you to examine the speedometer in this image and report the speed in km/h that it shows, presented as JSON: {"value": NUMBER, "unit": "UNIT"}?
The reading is {"value": 30, "unit": "km/h"}
